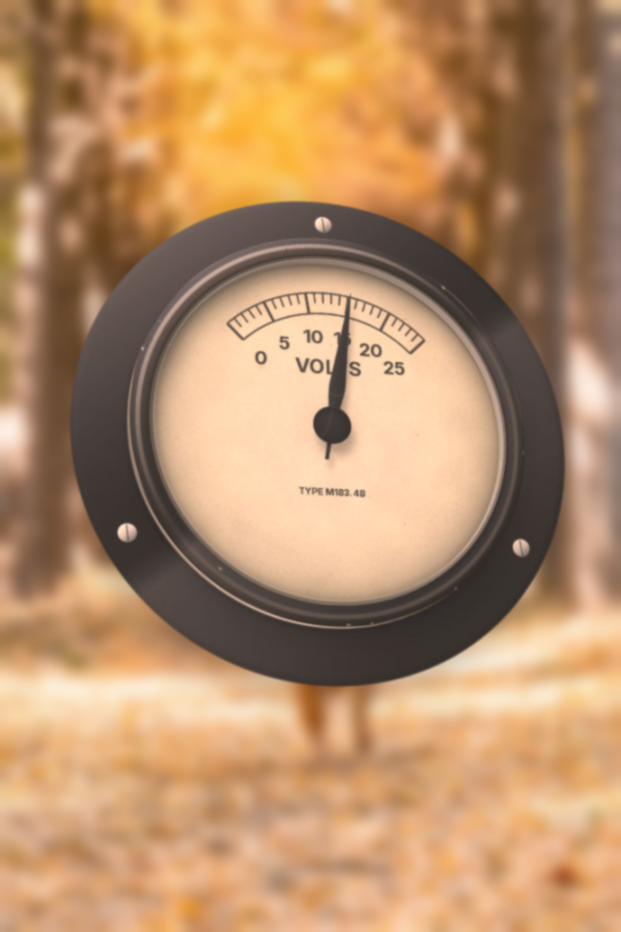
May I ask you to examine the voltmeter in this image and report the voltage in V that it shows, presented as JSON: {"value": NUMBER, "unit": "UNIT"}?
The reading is {"value": 15, "unit": "V"}
